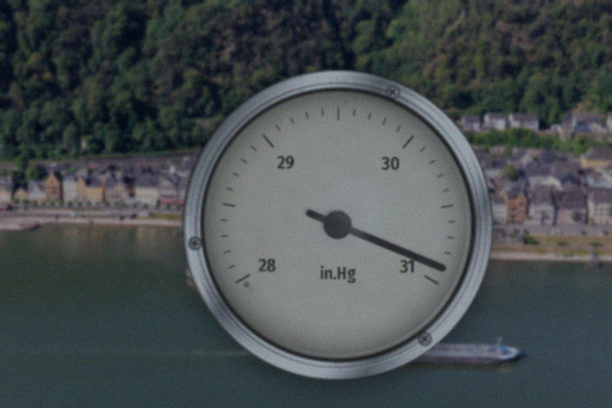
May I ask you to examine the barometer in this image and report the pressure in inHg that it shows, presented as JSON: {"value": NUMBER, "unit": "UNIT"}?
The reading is {"value": 30.9, "unit": "inHg"}
